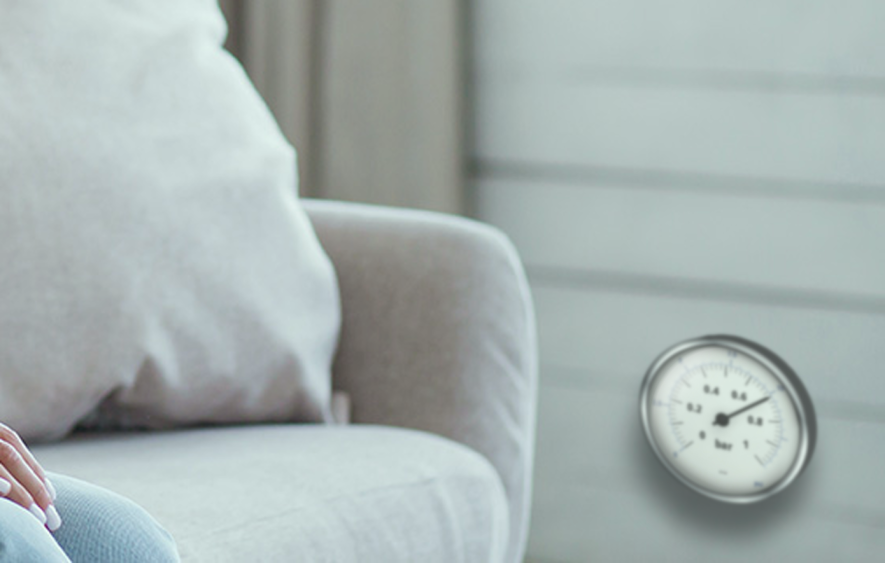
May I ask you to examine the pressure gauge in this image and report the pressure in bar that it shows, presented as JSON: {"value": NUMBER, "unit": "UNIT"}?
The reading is {"value": 0.7, "unit": "bar"}
